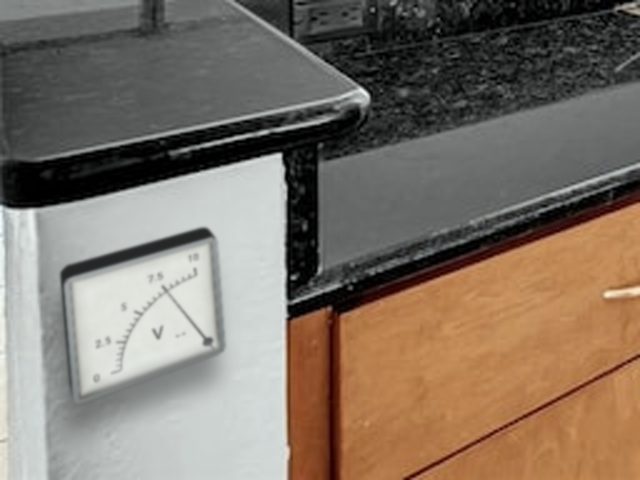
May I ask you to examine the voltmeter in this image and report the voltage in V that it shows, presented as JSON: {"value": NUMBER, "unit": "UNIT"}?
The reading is {"value": 7.5, "unit": "V"}
